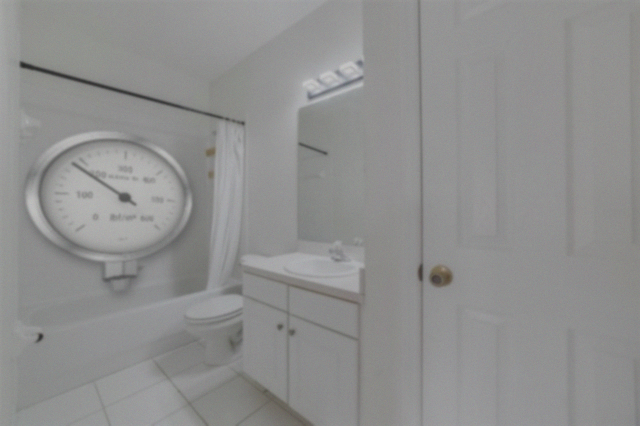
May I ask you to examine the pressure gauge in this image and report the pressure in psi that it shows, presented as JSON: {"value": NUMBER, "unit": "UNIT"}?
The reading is {"value": 180, "unit": "psi"}
